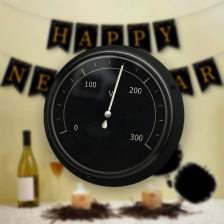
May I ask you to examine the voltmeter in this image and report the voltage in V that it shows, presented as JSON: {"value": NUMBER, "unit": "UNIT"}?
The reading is {"value": 160, "unit": "V"}
